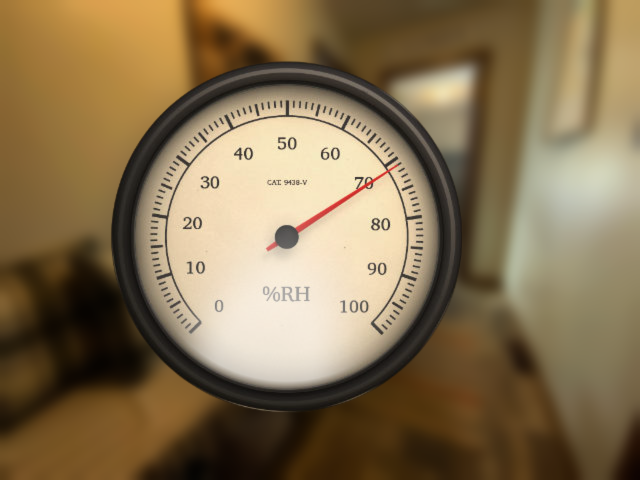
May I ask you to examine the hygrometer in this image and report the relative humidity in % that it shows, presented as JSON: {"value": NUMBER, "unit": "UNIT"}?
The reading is {"value": 71, "unit": "%"}
